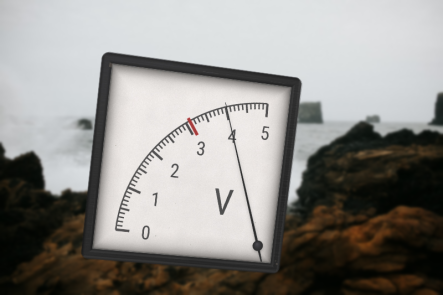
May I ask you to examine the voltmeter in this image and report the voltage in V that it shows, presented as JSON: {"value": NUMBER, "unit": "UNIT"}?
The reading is {"value": 4, "unit": "V"}
